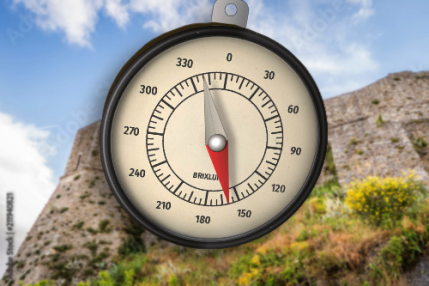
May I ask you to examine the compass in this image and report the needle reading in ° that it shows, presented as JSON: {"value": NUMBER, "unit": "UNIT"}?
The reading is {"value": 160, "unit": "°"}
